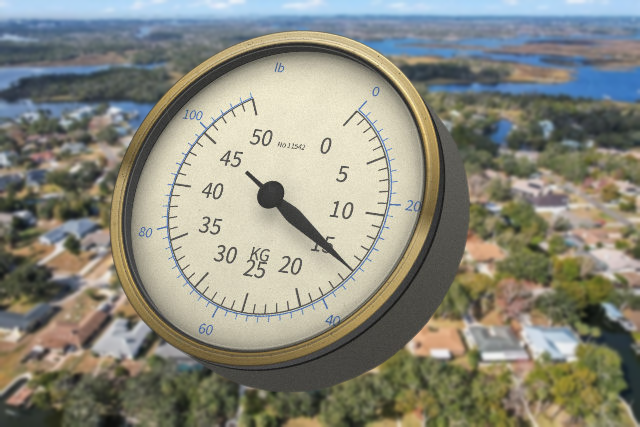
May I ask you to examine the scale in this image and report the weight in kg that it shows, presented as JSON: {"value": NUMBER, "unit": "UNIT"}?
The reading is {"value": 15, "unit": "kg"}
